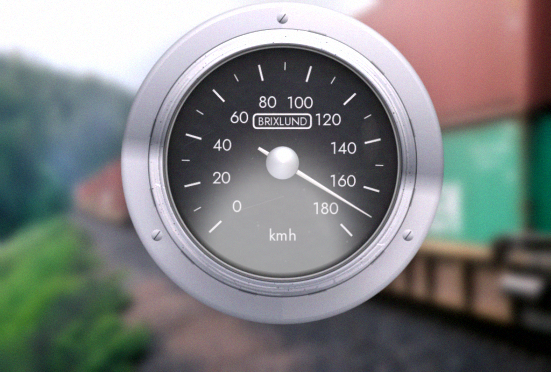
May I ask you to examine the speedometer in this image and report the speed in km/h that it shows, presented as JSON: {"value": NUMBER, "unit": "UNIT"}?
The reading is {"value": 170, "unit": "km/h"}
